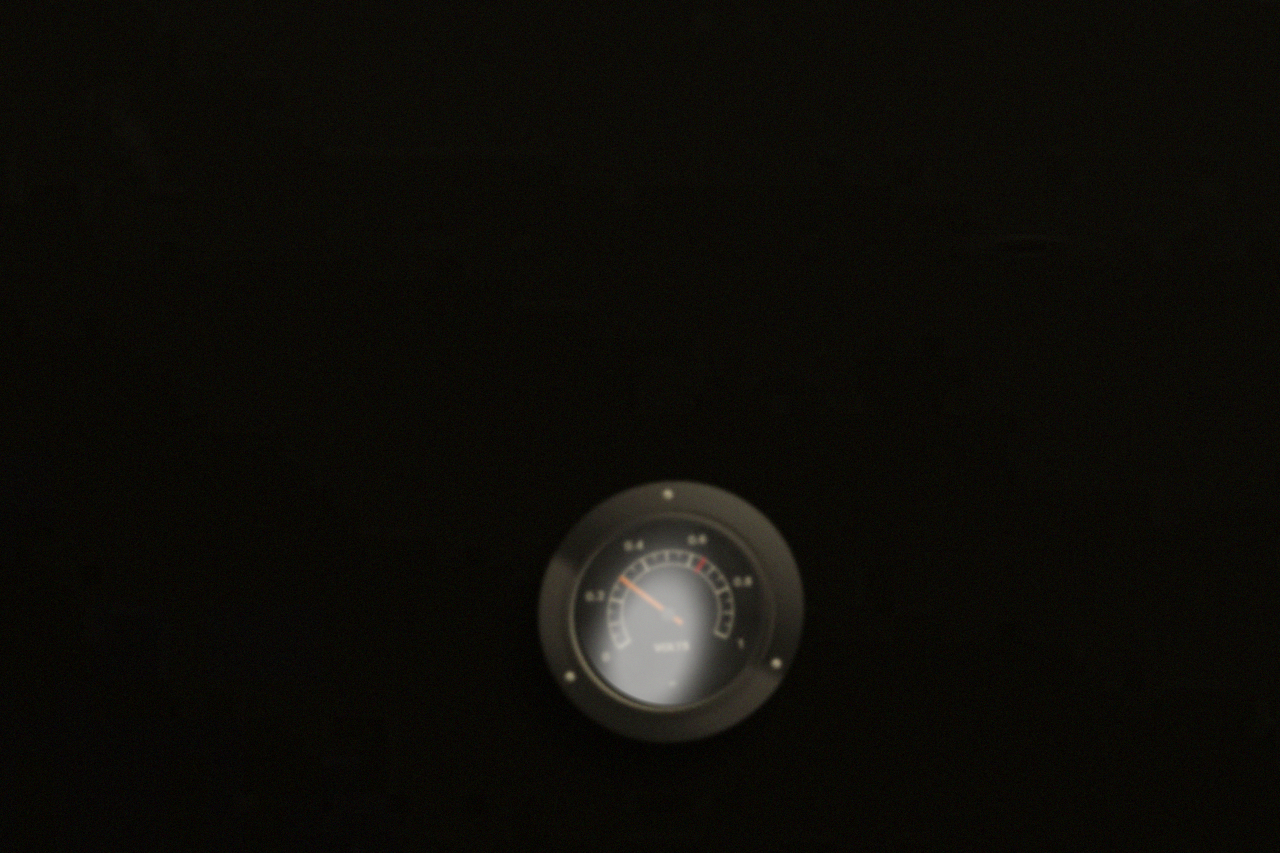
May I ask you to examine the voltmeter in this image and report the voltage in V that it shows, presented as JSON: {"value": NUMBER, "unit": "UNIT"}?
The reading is {"value": 0.3, "unit": "V"}
